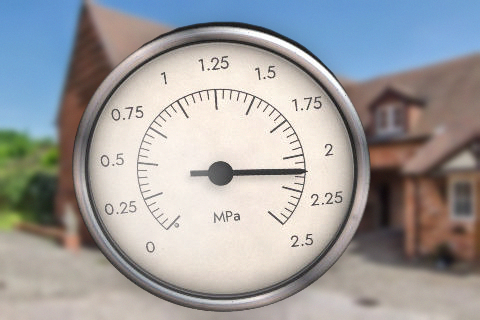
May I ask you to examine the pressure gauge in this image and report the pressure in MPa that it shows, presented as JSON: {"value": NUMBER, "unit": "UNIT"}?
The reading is {"value": 2.1, "unit": "MPa"}
